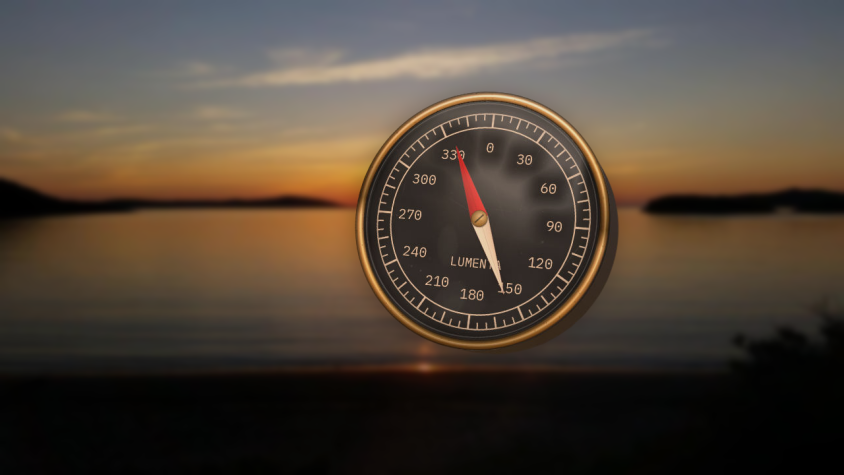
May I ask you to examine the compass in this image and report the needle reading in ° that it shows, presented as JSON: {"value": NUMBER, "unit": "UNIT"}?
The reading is {"value": 335, "unit": "°"}
